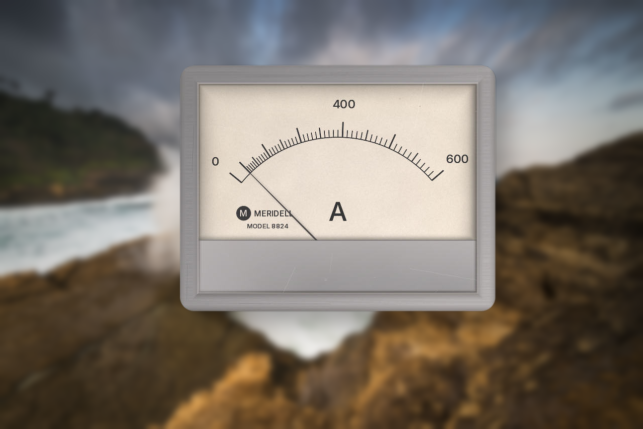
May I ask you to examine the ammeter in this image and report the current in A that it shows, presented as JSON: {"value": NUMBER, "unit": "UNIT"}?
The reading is {"value": 100, "unit": "A"}
